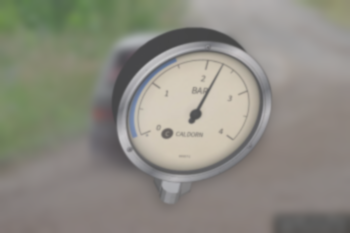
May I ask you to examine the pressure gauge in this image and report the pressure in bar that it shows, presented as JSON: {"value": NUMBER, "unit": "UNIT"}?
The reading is {"value": 2.25, "unit": "bar"}
